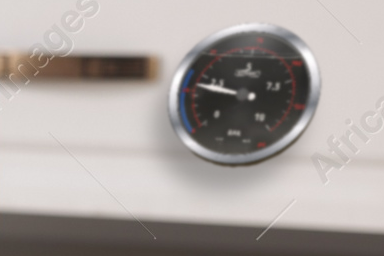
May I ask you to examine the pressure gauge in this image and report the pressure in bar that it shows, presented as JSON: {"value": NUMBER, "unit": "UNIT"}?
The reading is {"value": 2, "unit": "bar"}
